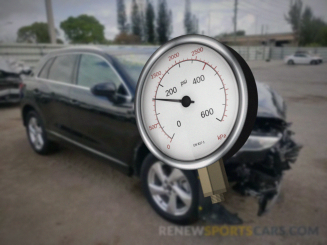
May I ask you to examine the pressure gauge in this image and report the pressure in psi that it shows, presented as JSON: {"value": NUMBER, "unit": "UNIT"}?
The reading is {"value": 150, "unit": "psi"}
